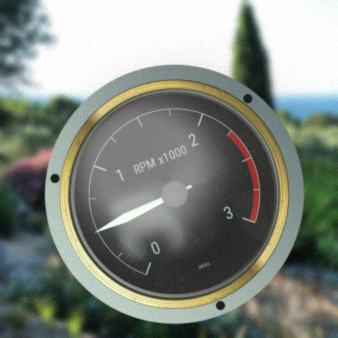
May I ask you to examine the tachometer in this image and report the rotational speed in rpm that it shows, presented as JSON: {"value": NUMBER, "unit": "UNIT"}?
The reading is {"value": 500, "unit": "rpm"}
